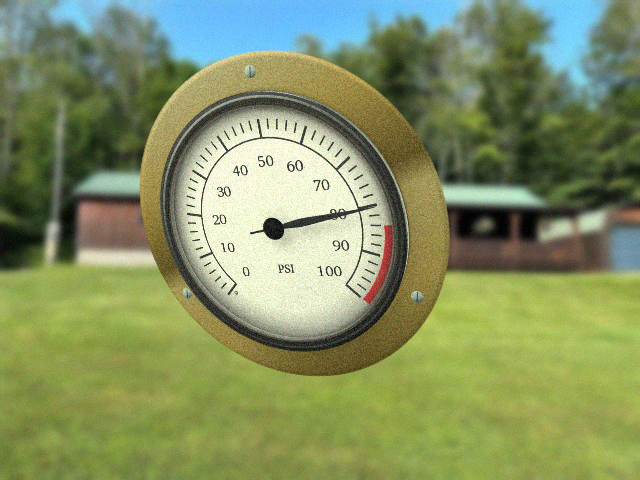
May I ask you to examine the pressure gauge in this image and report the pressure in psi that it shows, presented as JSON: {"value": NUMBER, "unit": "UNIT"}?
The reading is {"value": 80, "unit": "psi"}
